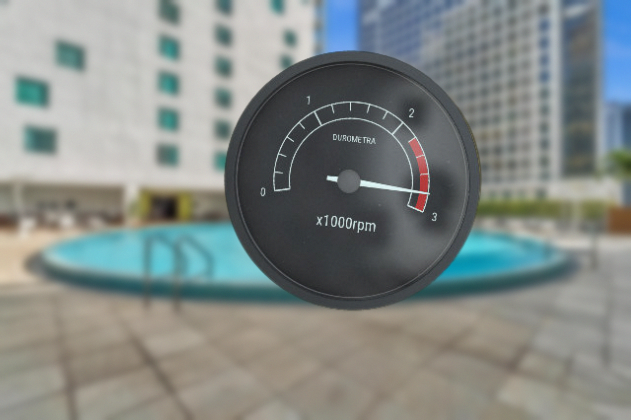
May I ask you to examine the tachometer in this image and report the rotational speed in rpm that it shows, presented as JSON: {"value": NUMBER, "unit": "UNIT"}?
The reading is {"value": 2800, "unit": "rpm"}
